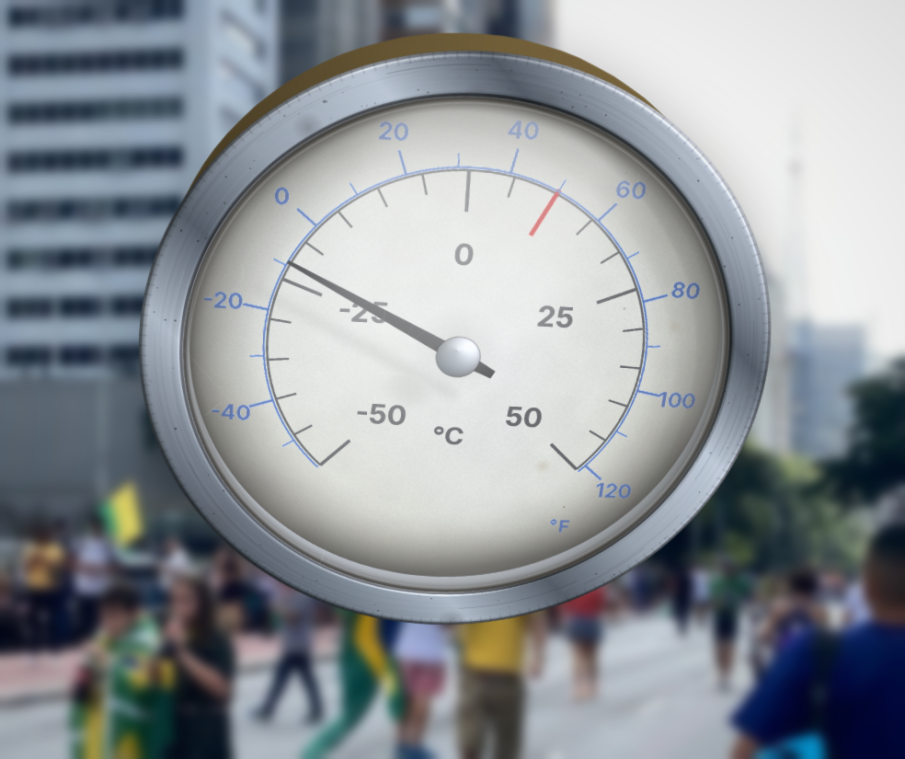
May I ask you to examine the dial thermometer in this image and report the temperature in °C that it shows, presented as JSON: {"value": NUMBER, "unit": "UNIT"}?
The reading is {"value": -22.5, "unit": "°C"}
